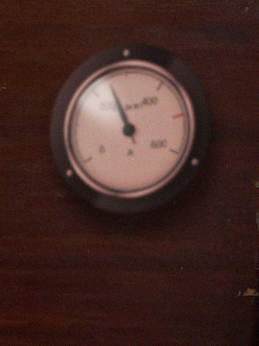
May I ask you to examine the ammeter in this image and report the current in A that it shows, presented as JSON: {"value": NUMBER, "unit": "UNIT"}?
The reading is {"value": 250, "unit": "A"}
